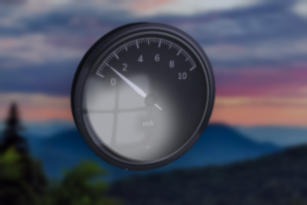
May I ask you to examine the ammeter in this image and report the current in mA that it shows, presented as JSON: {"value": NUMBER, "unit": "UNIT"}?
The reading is {"value": 1, "unit": "mA"}
